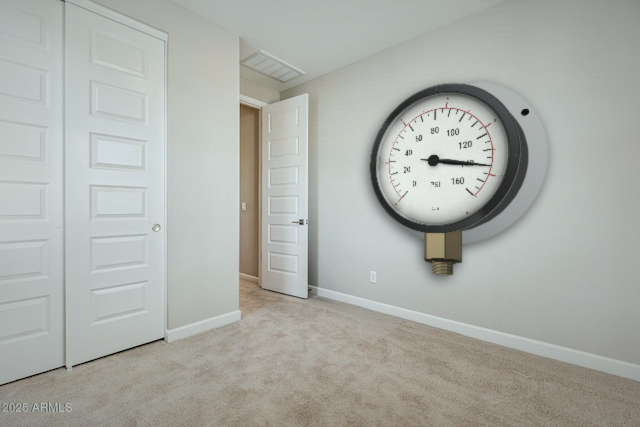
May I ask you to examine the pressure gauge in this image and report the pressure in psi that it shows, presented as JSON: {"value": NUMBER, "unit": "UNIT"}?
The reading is {"value": 140, "unit": "psi"}
